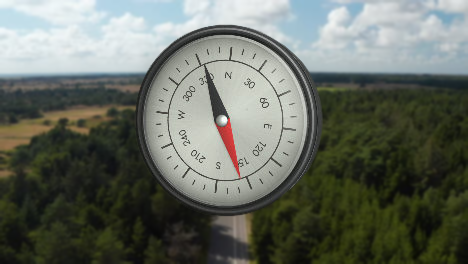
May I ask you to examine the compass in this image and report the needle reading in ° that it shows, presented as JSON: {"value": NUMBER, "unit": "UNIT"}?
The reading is {"value": 155, "unit": "°"}
